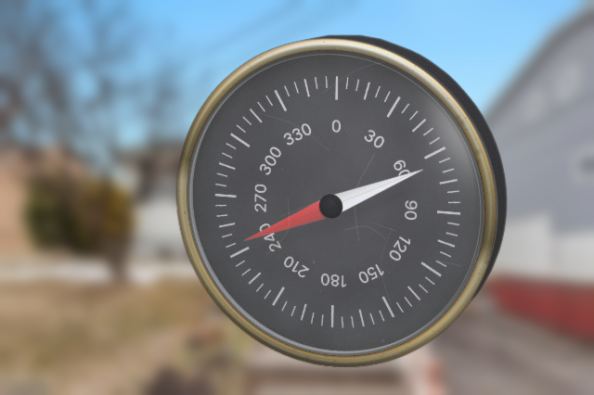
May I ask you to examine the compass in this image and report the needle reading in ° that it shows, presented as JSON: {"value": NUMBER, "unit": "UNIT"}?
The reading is {"value": 245, "unit": "°"}
